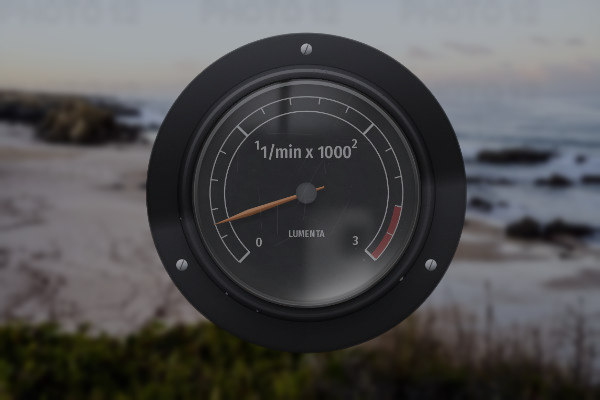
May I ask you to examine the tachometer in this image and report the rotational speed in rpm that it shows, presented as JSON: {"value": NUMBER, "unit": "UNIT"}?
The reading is {"value": 300, "unit": "rpm"}
